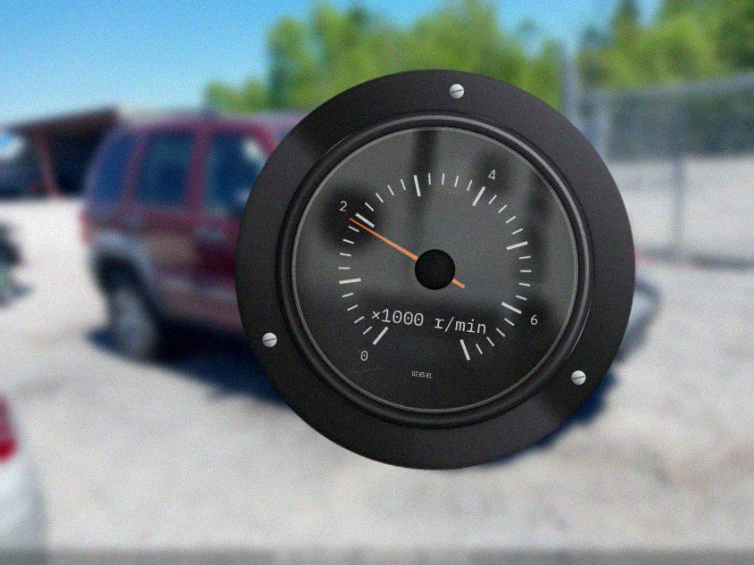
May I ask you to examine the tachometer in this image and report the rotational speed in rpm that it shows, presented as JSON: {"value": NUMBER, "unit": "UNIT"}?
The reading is {"value": 1900, "unit": "rpm"}
